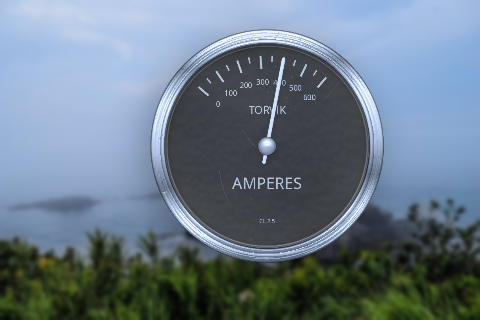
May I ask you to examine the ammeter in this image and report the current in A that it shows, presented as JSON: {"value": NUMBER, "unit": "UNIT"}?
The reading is {"value": 400, "unit": "A"}
